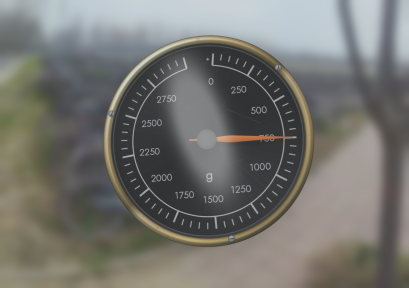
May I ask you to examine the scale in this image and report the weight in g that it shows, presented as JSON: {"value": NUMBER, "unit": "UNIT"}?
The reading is {"value": 750, "unit": "g"}
